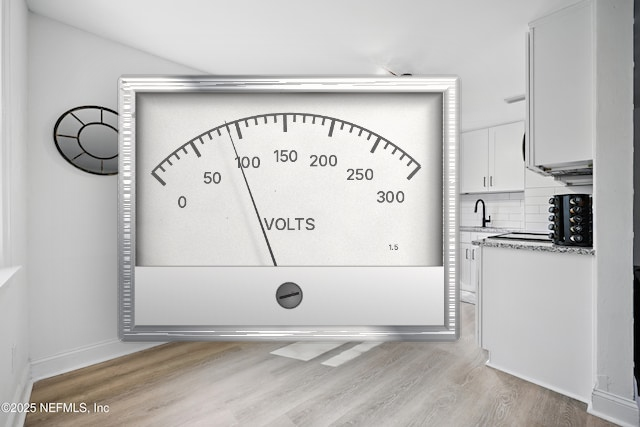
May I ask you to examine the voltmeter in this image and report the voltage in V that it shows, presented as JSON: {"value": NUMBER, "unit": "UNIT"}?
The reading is {"value": 90, "unit": "V"}
